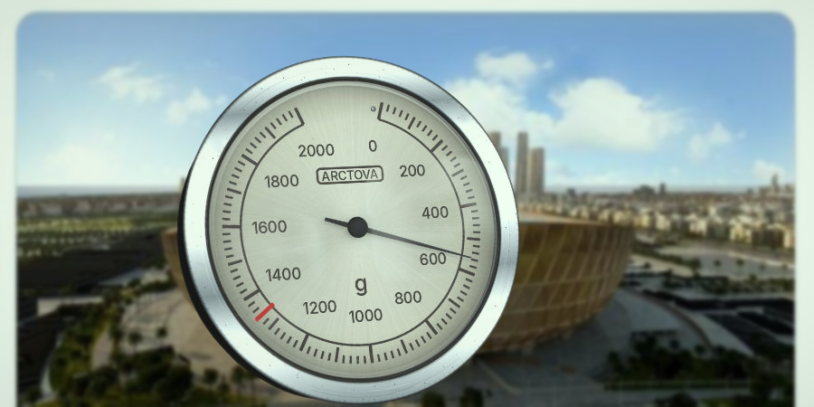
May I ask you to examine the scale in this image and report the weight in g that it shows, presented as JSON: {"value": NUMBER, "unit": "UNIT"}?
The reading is {"value": 560, "unit": "g"}
